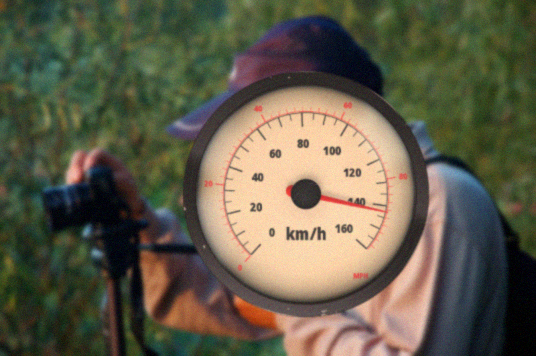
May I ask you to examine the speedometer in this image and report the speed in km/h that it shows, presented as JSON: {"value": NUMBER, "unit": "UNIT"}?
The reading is {"value": 142.5, "unit": "km/h"}
